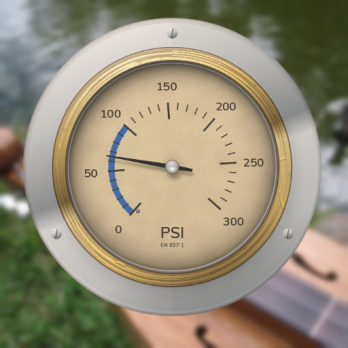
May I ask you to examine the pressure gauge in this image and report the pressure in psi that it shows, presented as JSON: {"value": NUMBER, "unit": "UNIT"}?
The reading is {"value": 65, "unit": "psi"}
